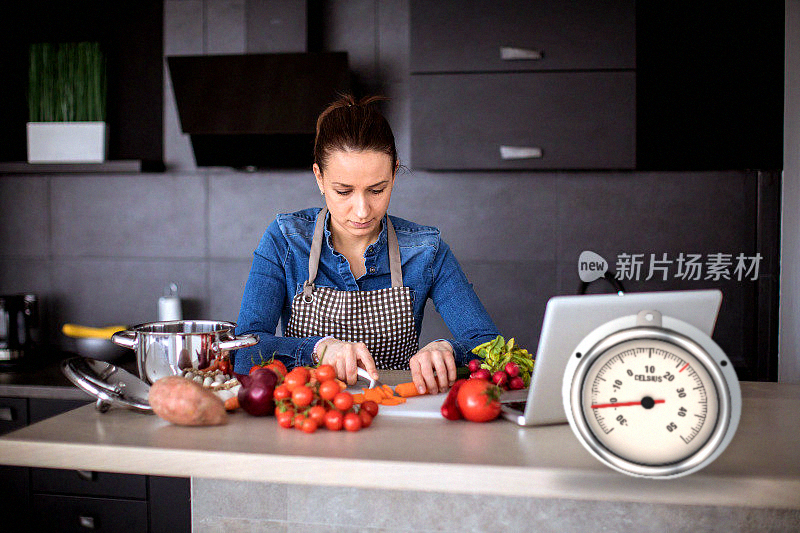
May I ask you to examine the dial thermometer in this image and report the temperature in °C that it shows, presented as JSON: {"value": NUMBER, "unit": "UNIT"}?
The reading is {"value": -20, "unit": "°C"}
